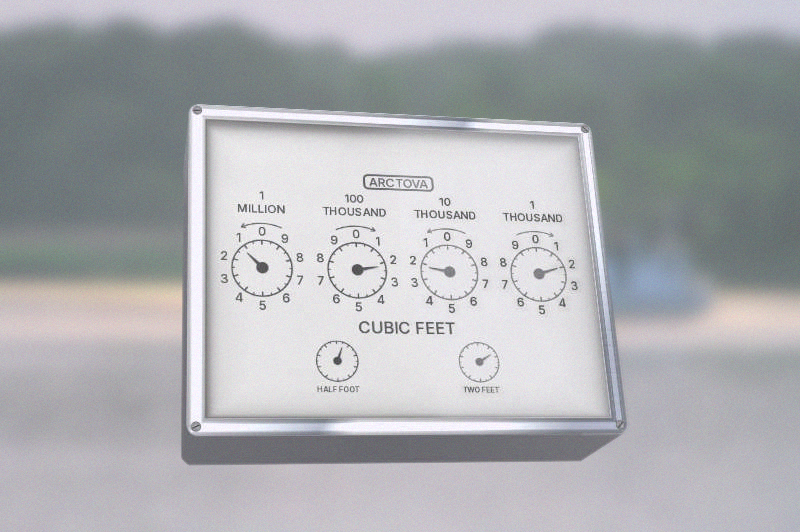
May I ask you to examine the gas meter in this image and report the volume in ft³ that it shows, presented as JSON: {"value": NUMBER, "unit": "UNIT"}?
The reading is {"value": 122200, "unit": "ft³"}
